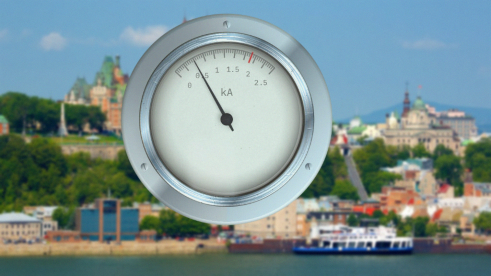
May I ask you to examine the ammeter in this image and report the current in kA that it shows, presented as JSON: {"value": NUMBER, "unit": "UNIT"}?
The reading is {"value": 0.5, "unit": "kA"}
